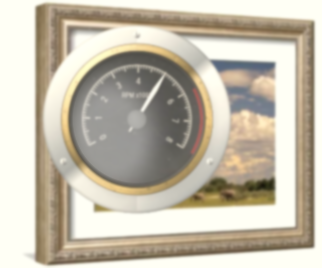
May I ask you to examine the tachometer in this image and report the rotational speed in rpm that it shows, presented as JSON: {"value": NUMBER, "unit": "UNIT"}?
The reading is {"value": 5000, "unit": "rpm"}
